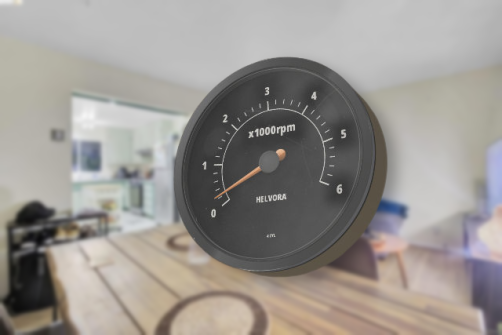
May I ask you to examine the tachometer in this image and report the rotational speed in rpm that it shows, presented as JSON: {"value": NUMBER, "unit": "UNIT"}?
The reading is {"value": 200, "unit": "rpm"}
